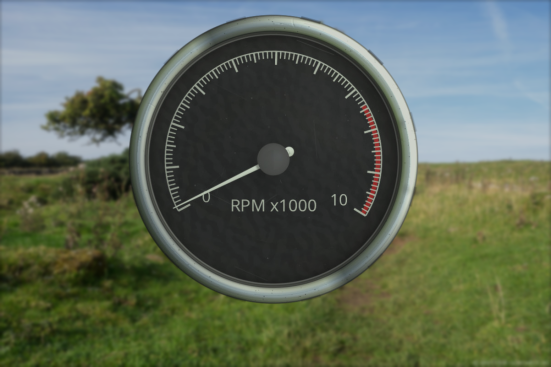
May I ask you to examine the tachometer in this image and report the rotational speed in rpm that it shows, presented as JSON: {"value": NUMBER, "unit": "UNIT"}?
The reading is {"value": 100, "unit": "rpm"}
